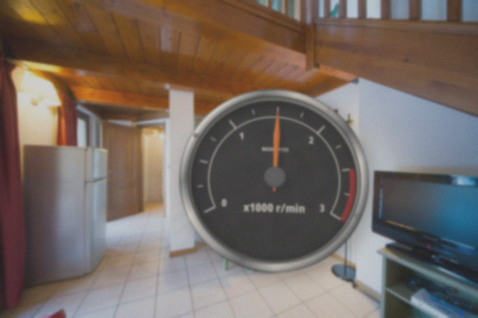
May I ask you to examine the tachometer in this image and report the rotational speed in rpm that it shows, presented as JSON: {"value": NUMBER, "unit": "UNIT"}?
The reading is {"value": 1500, "unit": "rpm"}
